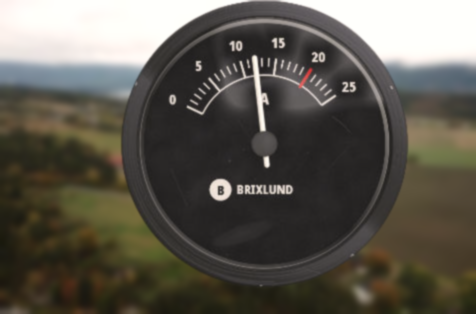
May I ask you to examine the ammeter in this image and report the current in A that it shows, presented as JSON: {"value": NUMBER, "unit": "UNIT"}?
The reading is {"value": 12, "unit": "A"}
